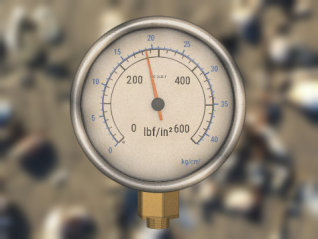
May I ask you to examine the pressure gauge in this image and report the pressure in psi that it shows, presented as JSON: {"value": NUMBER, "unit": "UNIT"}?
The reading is {"value": 270, "unit": "psi"}
